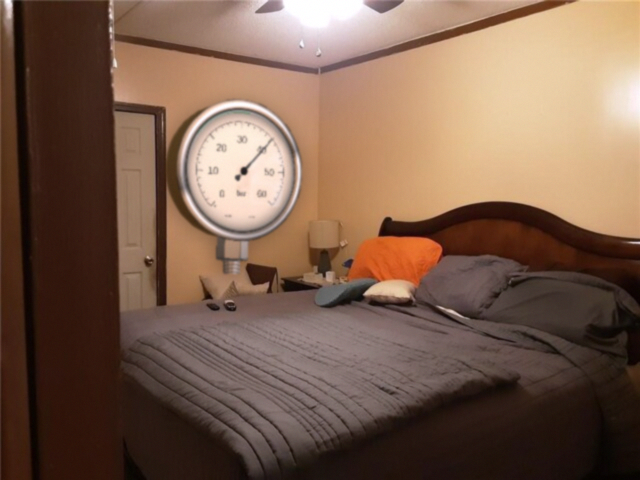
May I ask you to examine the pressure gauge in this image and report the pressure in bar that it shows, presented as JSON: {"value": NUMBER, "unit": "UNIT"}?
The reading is {"value": 40, "unit": "bar"}
